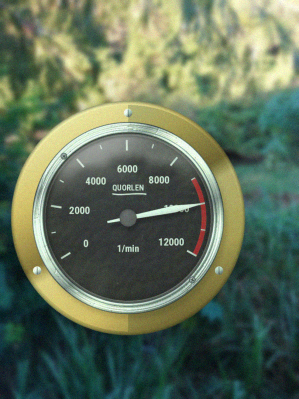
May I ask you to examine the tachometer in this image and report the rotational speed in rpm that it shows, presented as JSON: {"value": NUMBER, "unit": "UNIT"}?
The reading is {"value": 10000, "unit": "rpm"}
